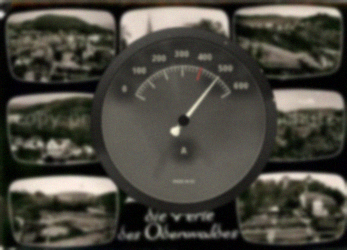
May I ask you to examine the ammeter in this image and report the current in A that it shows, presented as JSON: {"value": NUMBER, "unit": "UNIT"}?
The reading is {"value": 500, "unit": "A"}
